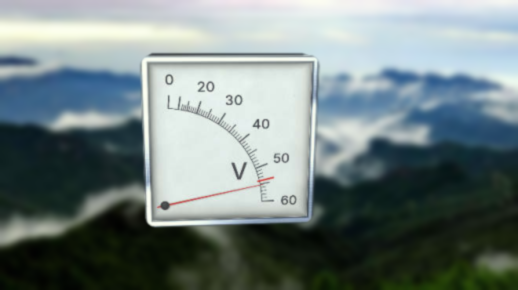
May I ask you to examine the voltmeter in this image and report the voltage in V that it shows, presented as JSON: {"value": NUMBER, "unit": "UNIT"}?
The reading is {"value": 55, "unit": "V"}
